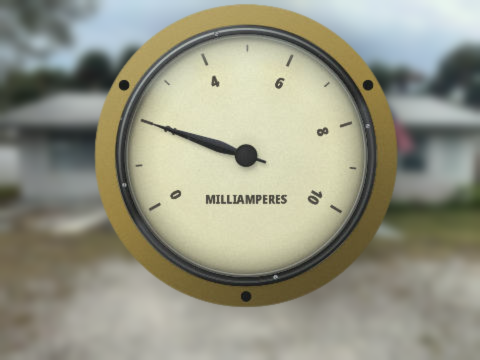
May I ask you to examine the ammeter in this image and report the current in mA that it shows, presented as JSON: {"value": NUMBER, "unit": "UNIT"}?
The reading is {"value": 2, "unit": "mA"}
